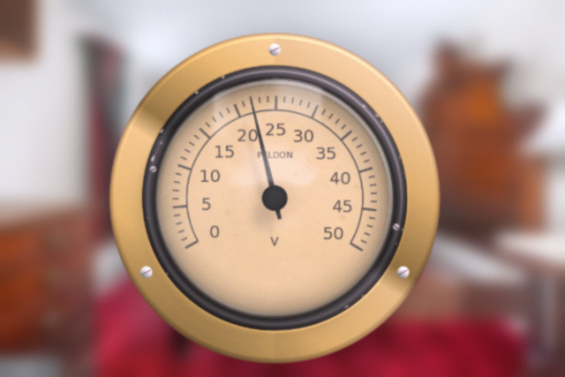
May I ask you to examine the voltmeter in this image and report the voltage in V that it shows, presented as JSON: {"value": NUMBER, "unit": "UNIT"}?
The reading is {"value": 22, "unit": "V"}
